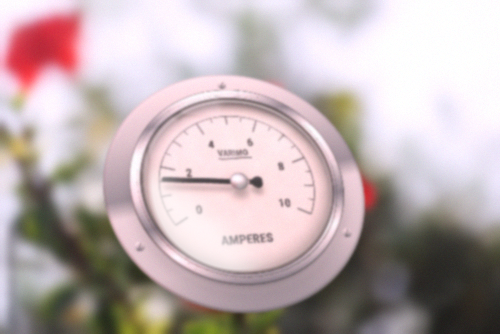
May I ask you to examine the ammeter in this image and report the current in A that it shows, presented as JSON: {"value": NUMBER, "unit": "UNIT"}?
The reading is {"value": 1.5, "unit": "A"}
